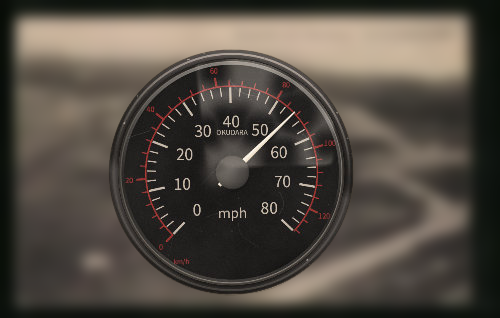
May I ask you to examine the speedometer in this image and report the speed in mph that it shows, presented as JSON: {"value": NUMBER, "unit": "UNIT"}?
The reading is {"value": 54, "unit": "mph"}
